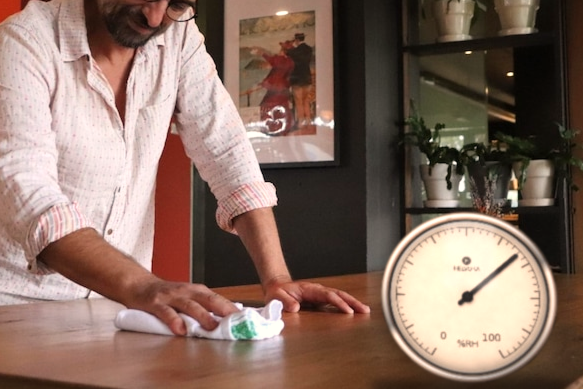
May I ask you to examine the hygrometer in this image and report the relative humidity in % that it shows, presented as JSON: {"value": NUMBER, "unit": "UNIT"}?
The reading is {"value": 66, "unit": "%"}
